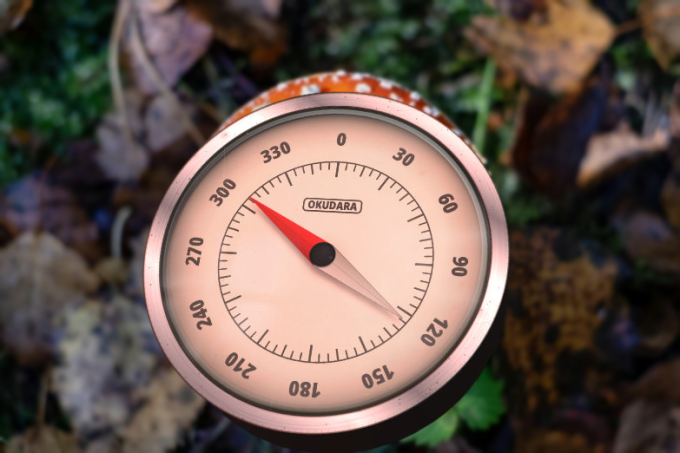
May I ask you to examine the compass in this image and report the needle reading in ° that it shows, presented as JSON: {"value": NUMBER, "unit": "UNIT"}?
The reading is {"value": 305, "unit": "°"}
